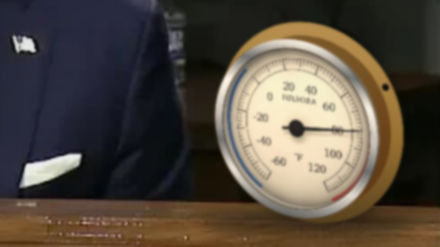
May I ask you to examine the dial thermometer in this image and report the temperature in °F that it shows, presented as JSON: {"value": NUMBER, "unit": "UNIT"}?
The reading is {"value": 80, "unit": "°F"}
